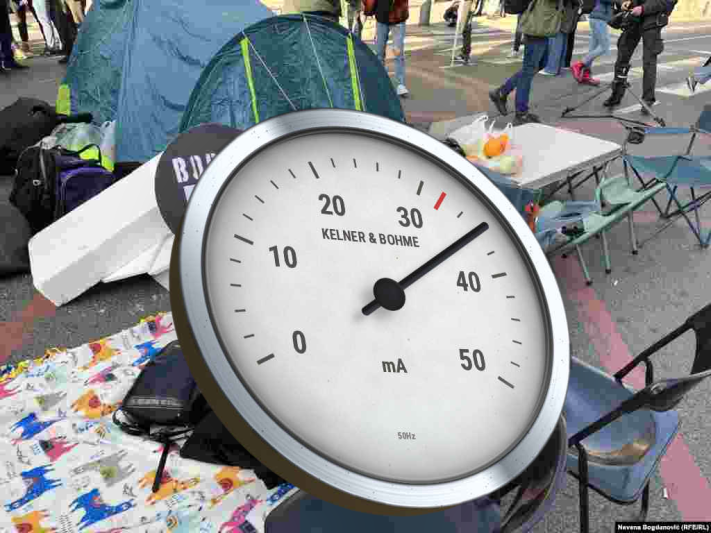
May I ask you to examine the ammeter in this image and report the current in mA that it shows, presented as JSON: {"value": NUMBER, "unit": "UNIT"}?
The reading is {"value": 36, "unit": "mA"}
